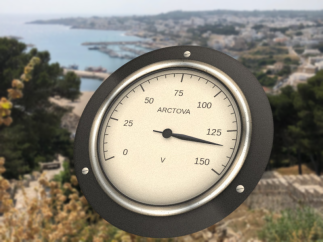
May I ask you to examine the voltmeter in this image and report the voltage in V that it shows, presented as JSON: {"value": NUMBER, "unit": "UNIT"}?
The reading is {"value": 135, "unit": "V"}
